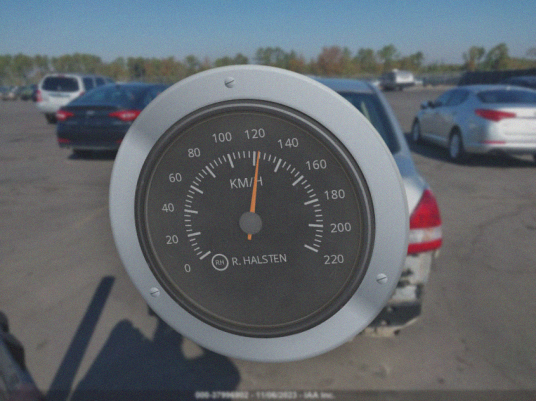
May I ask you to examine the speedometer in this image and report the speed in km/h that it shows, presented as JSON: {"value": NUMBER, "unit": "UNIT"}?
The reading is {"value": 124, "unit": "km/h"}
